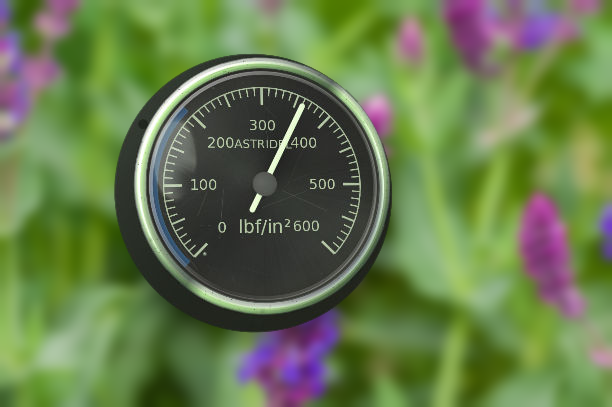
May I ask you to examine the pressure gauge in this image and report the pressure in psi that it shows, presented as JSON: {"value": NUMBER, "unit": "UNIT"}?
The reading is {"value": 360, "unit": "psi"}
